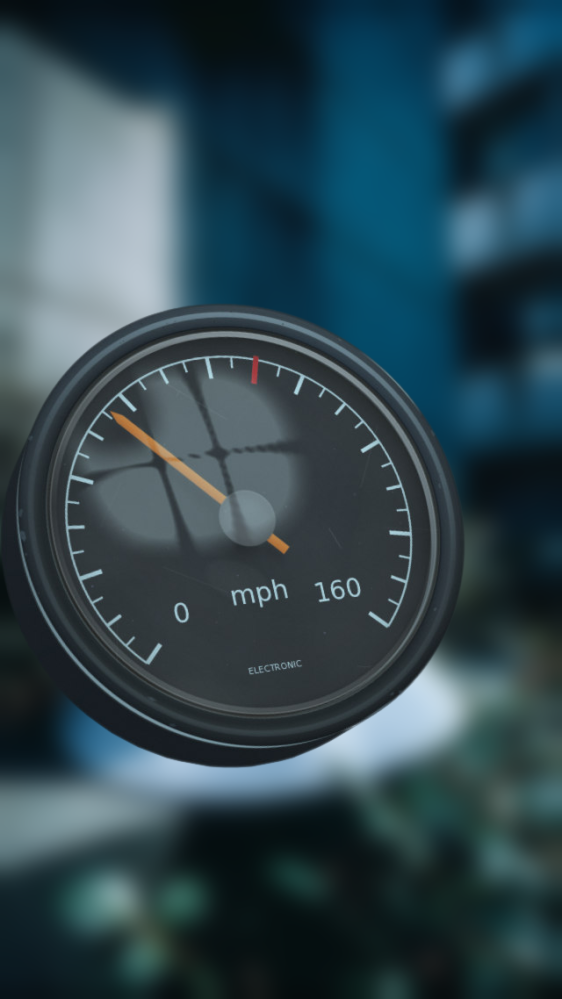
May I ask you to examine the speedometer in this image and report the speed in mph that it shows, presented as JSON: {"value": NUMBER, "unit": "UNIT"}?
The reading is {"value": 55, "unit": "mph"}
